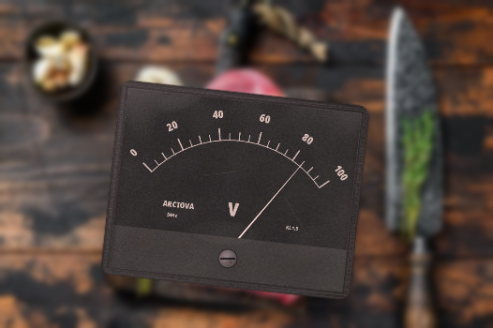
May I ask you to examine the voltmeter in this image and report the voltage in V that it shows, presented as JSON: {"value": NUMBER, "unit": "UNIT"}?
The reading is {"value": 85, "unit": "V"}
